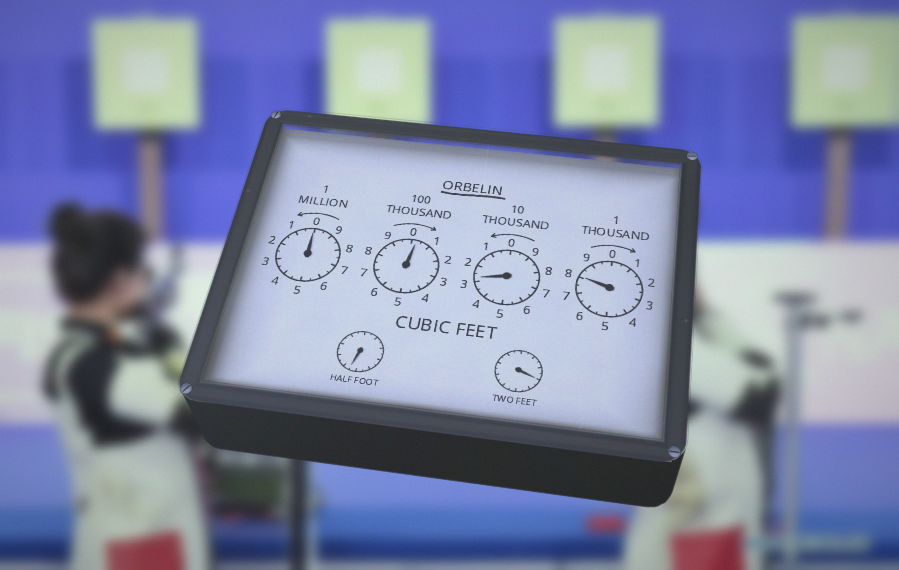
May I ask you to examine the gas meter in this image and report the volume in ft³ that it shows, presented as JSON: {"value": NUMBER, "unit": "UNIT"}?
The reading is {"value": 2800, "unit": "ft³"}
